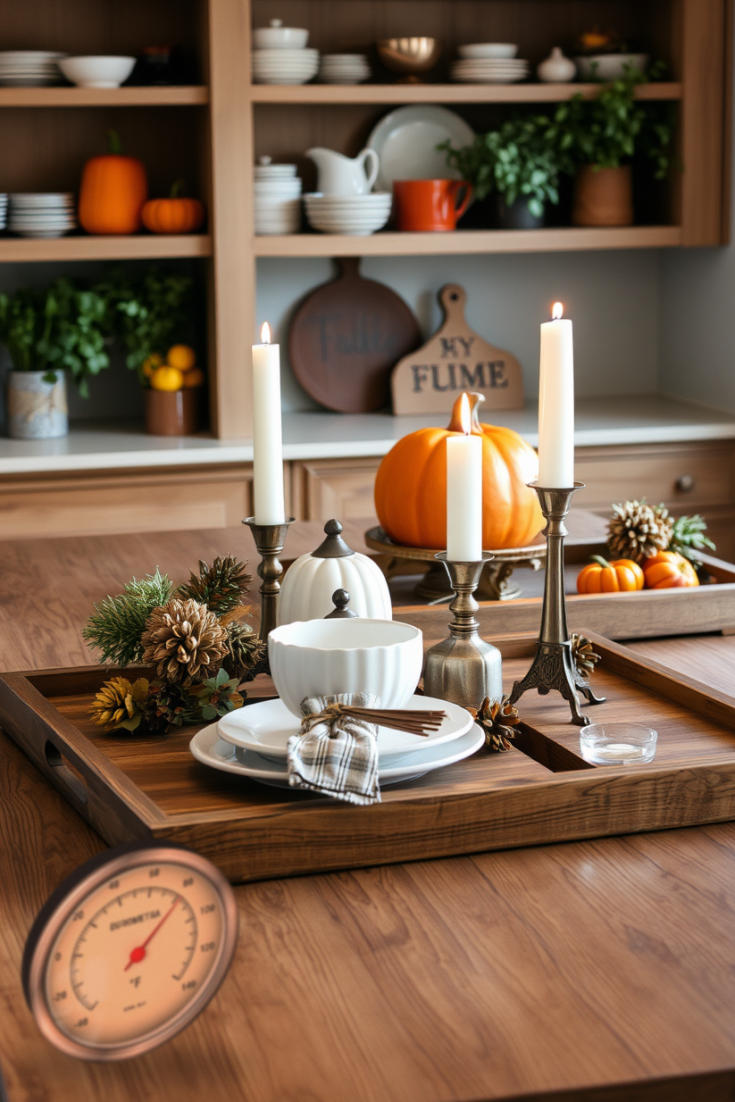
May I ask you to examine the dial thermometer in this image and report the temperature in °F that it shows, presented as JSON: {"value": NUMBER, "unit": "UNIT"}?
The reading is {"value": 80, "unit": "°F"}
